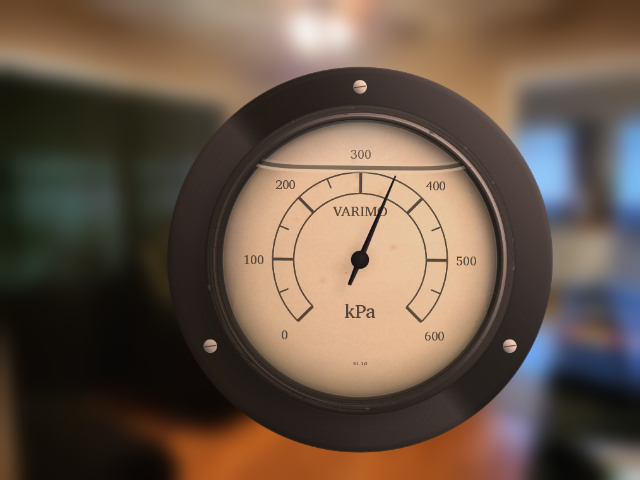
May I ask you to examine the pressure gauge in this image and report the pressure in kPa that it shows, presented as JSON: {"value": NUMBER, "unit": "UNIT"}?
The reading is {"value": 350, "unit": "kPa"}
